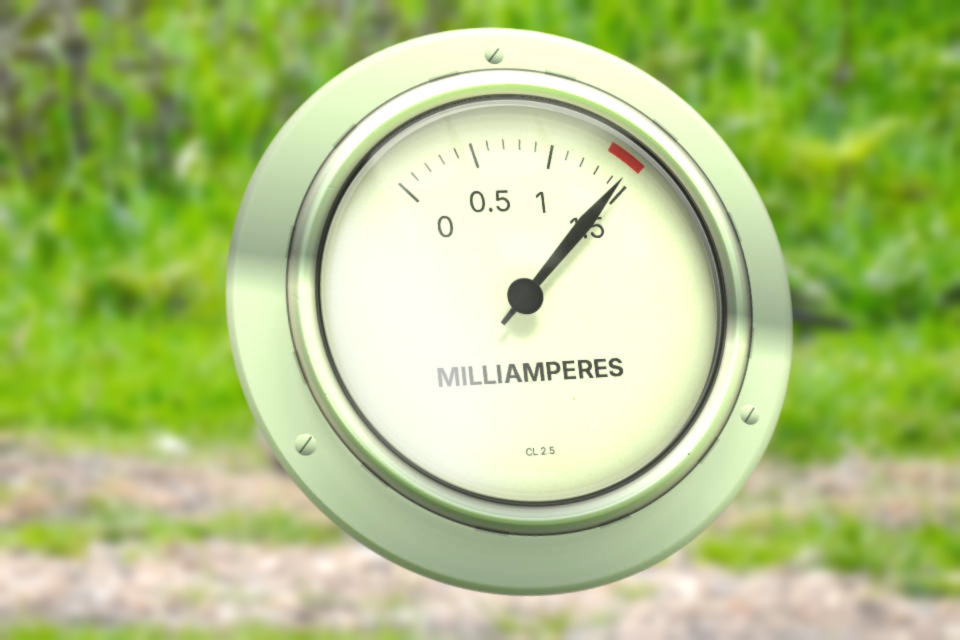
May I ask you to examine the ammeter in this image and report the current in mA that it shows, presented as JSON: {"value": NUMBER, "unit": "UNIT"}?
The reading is {"value": 1.45, "unit": "mA"}
